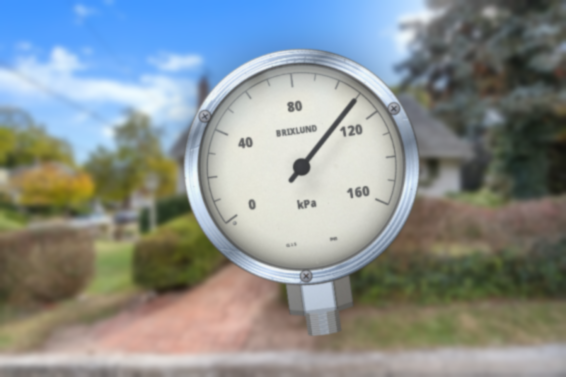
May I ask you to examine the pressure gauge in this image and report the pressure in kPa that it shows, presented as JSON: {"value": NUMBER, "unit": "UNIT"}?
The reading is {"value": 110, "unit": "kPa"}
